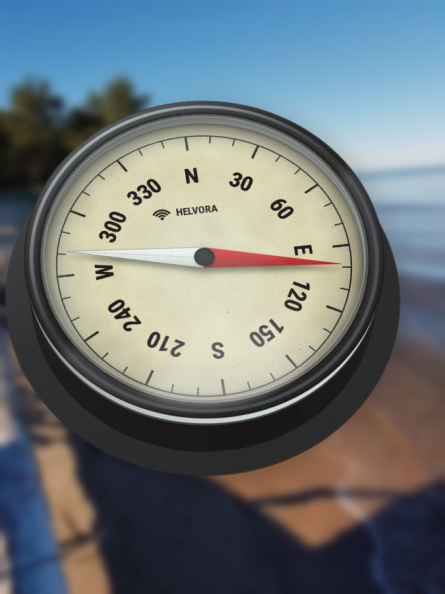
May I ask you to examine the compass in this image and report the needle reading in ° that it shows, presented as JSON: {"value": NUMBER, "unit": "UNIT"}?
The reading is {"value": 100, "unit": "°"}
